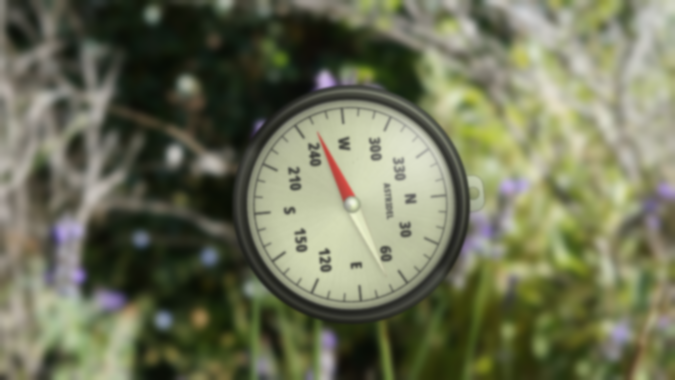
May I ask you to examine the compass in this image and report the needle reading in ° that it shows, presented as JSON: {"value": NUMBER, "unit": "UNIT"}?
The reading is {"value": 250, "unit": "°"}
